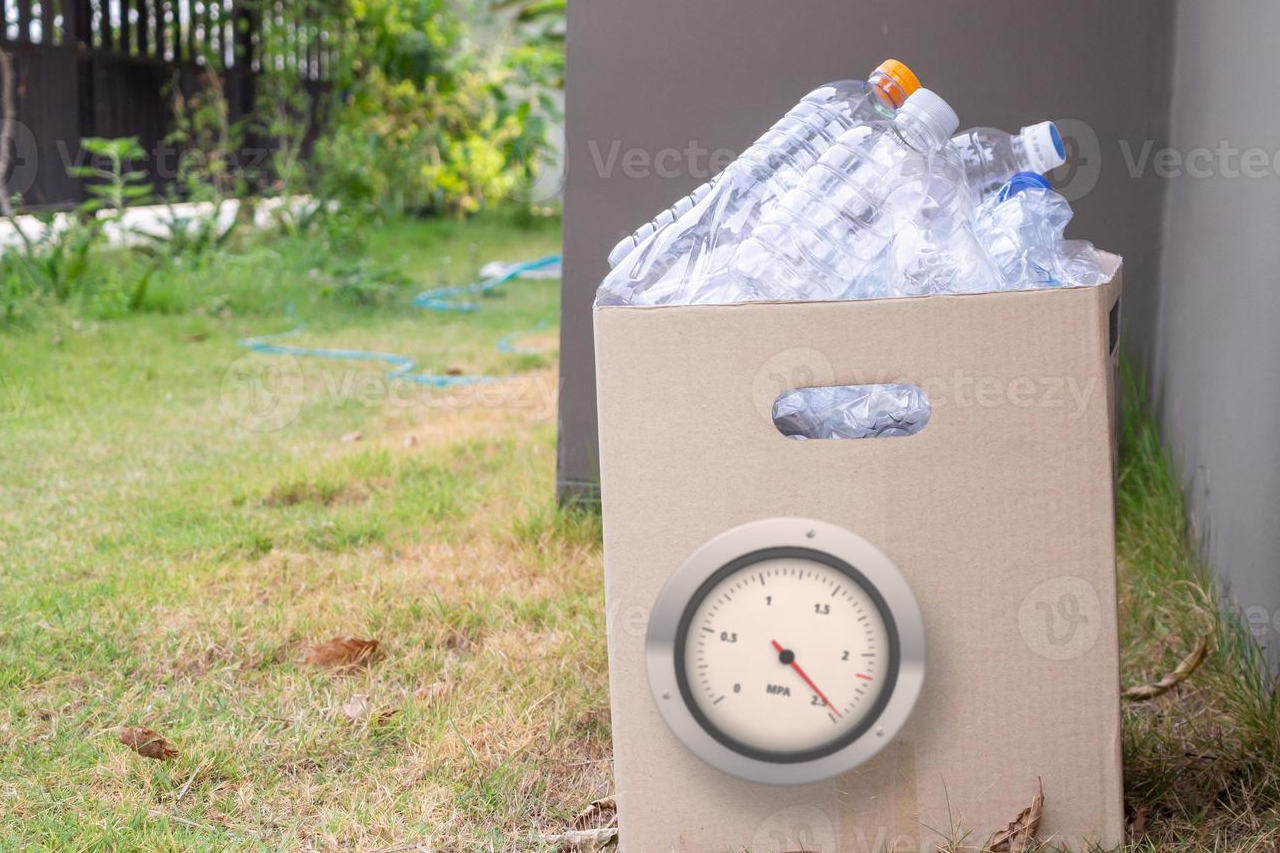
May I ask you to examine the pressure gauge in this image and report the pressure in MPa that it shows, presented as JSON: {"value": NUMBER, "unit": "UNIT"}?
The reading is {"value": 2.45, "unit": "MPa"}
